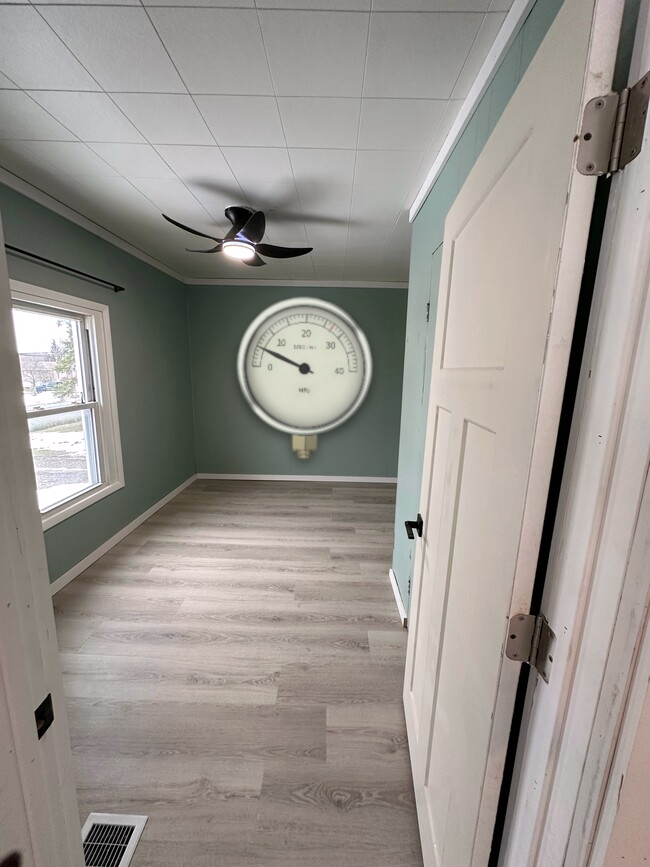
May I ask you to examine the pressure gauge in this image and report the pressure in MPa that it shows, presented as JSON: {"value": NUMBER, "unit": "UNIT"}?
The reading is {"value": 5, "unit": "MPa"}
